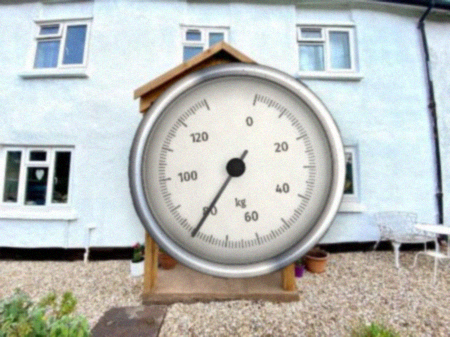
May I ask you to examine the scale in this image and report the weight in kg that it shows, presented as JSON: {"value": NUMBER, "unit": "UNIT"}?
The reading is {"value": 80, "unit": "kg"}
